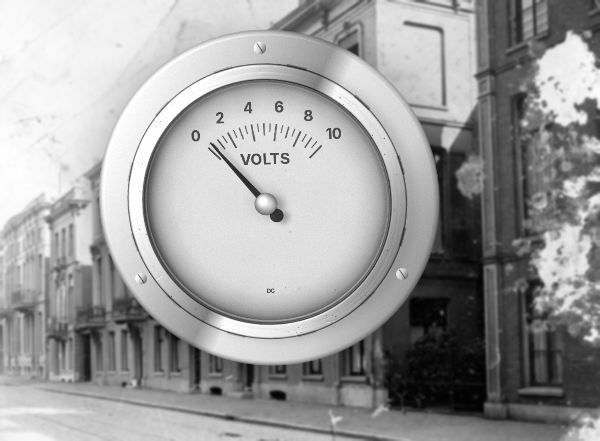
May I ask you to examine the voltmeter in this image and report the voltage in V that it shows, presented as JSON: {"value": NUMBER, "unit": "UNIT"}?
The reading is {"value": 0.5, "unit": "V"}
